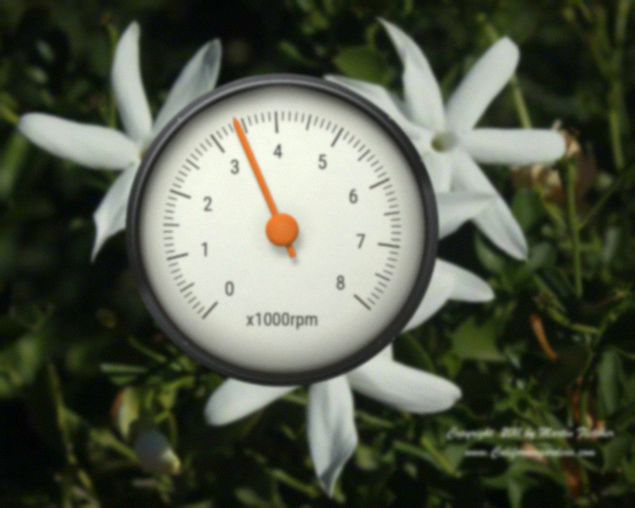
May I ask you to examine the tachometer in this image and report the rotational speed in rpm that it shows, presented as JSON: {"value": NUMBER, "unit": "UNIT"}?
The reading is {"value": 3400, "unit": "rpm"}
